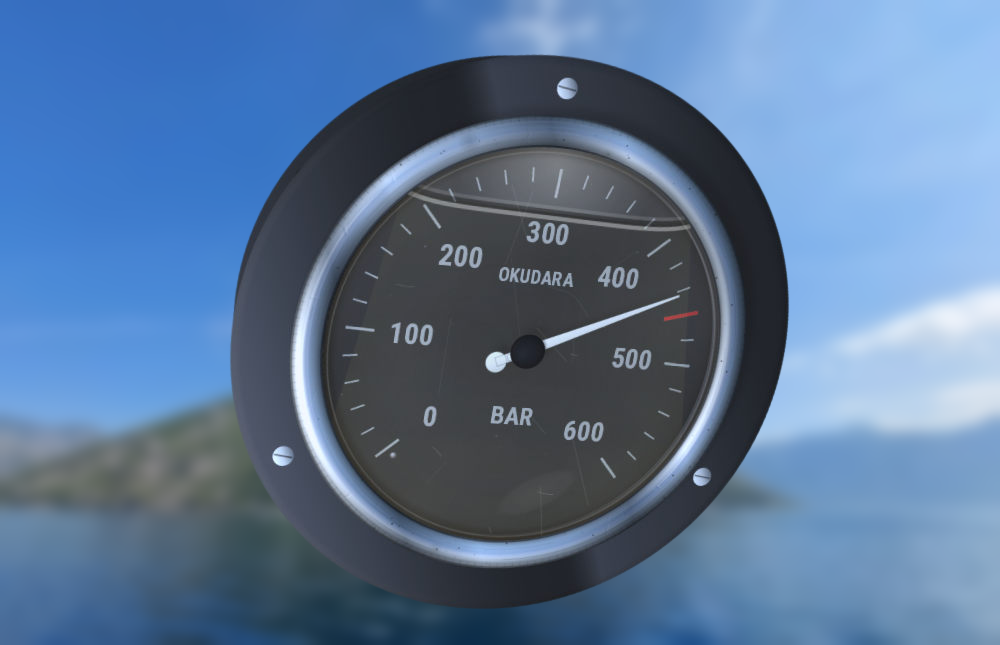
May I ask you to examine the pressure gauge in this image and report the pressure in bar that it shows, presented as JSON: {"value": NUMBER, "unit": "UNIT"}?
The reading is {"value": 440, "unit": "bar"}
